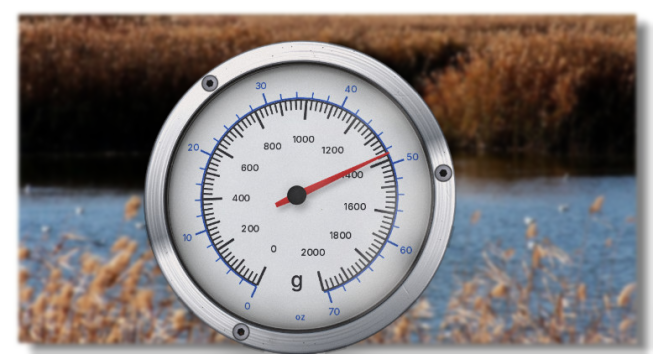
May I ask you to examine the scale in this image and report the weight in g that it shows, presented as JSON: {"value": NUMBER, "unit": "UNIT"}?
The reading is {"value": 1380, "unit": "g"}
